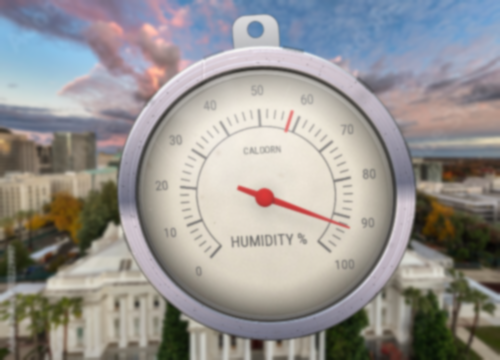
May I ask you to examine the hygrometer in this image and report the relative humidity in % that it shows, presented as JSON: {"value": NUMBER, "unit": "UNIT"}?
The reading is {"value": 92, "unit": "%"}
